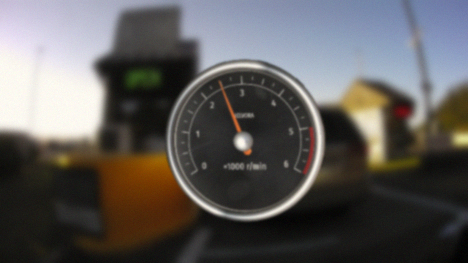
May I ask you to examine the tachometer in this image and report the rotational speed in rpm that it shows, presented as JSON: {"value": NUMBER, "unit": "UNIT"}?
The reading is {"value": 2500, "unit": "rpm"}
